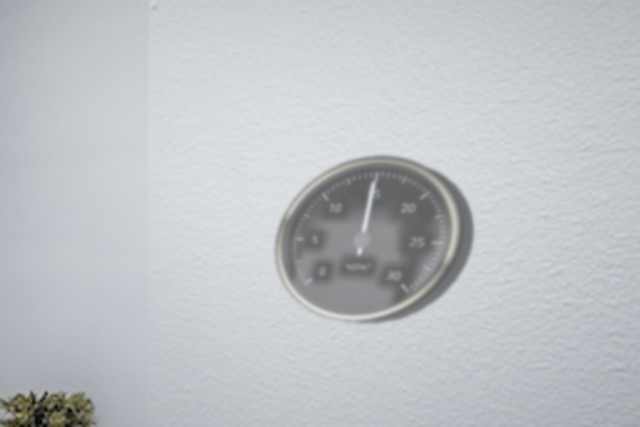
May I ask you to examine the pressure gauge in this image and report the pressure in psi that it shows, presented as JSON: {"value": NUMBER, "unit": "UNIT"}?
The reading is {"value": 15, "unit": "psi"}
